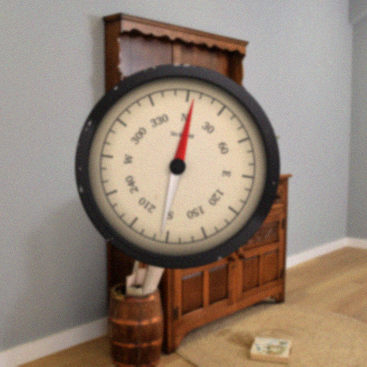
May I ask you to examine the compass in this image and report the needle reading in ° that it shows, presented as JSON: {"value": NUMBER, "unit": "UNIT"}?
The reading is {"value": 5, "unit": "°"}
